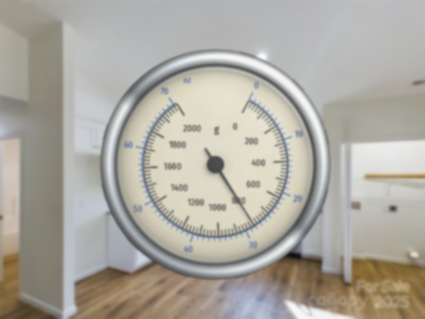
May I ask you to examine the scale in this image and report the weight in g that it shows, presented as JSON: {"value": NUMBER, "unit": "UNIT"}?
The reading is {"value": 800, "unit": "g"}
